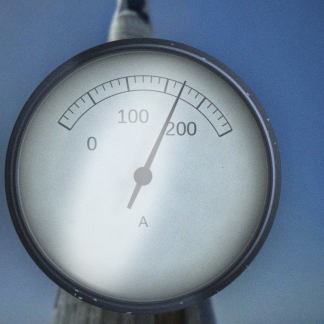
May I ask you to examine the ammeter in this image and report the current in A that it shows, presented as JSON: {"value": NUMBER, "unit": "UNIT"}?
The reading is {"value": 170, "unit": "A"}
